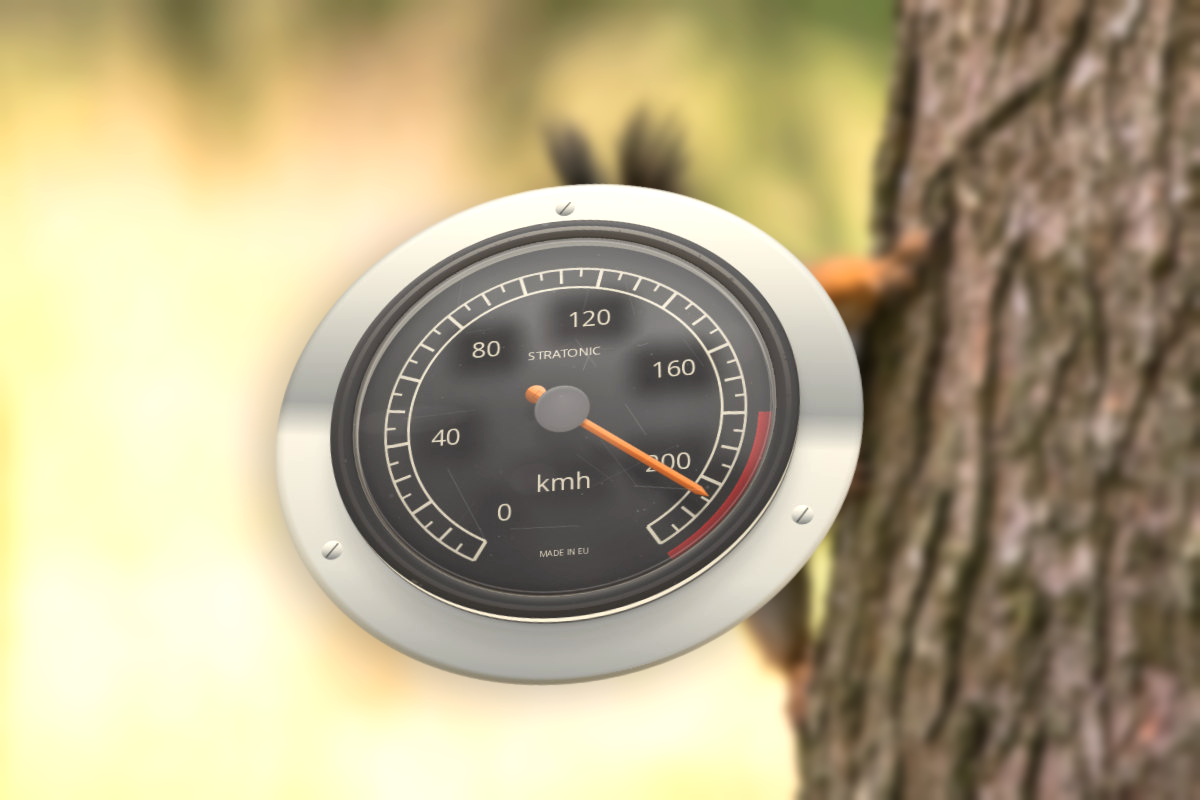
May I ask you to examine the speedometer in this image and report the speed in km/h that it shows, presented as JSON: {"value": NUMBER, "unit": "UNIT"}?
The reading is {"value": 205, "unit": "km/h"}
